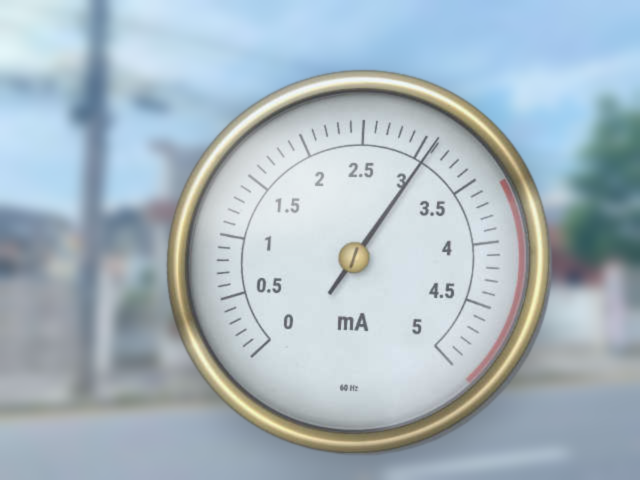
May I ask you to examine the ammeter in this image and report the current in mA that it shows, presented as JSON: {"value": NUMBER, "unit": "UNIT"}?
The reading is {"value": 3.1, "unit": "mA"}
